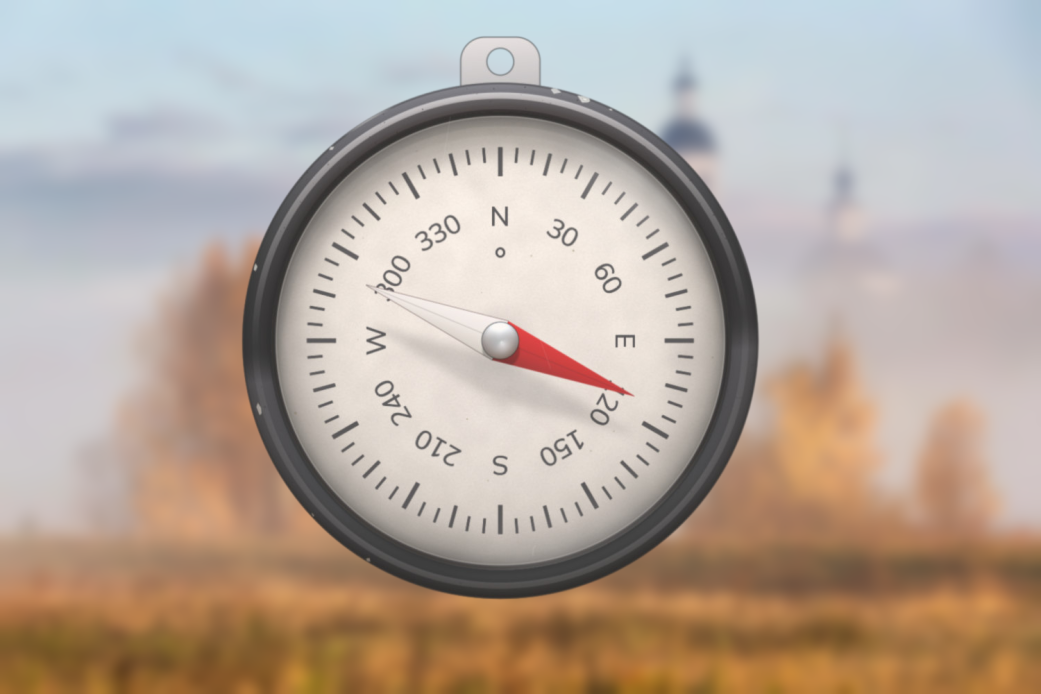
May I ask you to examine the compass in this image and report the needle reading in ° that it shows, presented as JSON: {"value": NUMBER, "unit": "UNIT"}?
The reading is {"value": 112.5, "unit": "°"}
